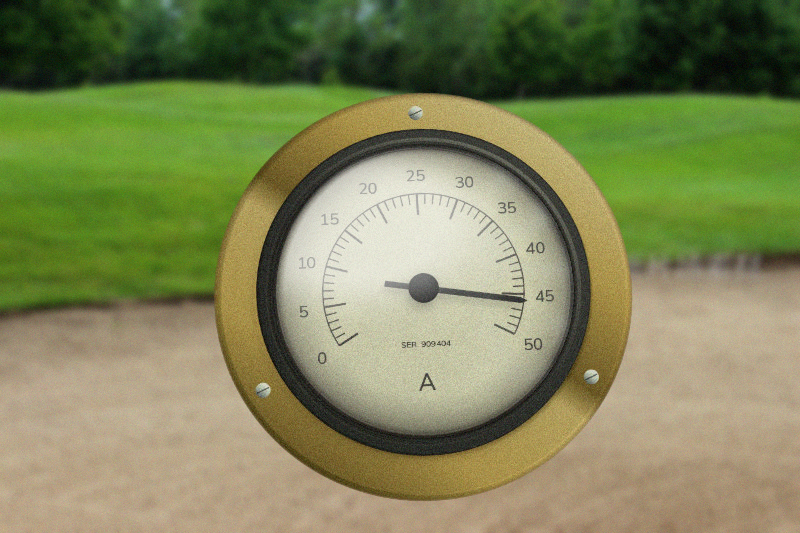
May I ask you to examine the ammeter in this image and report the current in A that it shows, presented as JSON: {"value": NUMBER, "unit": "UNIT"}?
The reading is {"value": 46, "unit": "A"}
